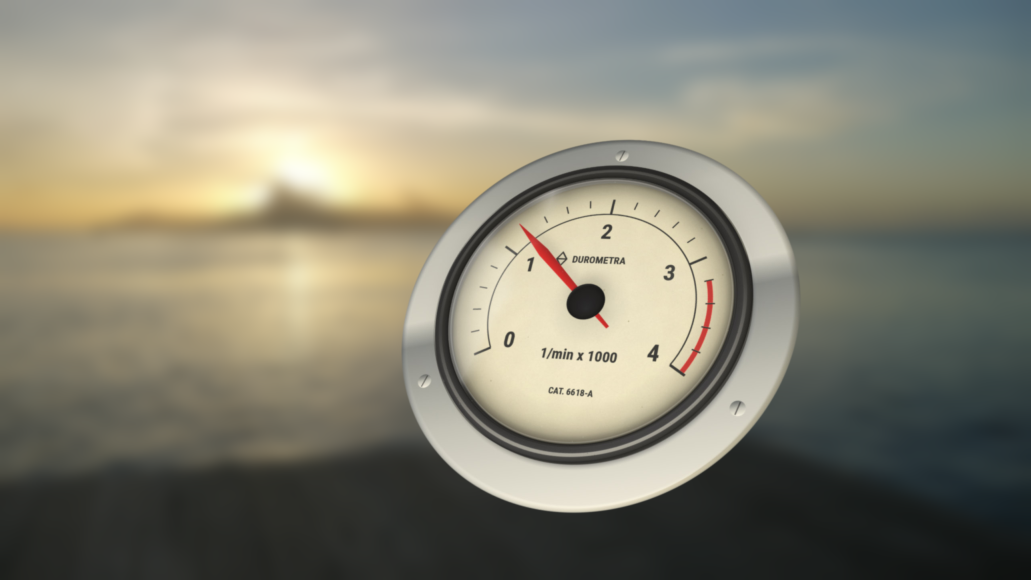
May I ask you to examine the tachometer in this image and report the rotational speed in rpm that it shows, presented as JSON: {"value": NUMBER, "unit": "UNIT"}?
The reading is {"value": 1200, "unit": "rpm"}
